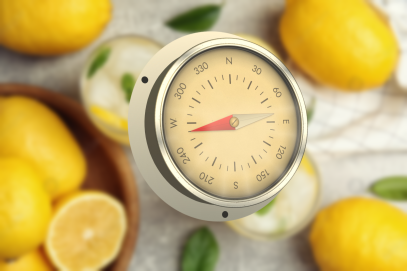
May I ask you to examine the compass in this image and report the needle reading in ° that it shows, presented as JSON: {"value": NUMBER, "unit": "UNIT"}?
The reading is {"value": 260, "unit": "°"}
